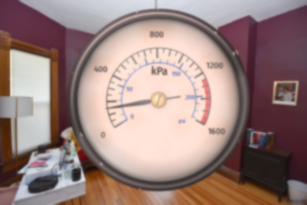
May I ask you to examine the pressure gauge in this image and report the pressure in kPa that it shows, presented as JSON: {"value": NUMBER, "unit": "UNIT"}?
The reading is {"value": 150, "unit": "kPa"}
